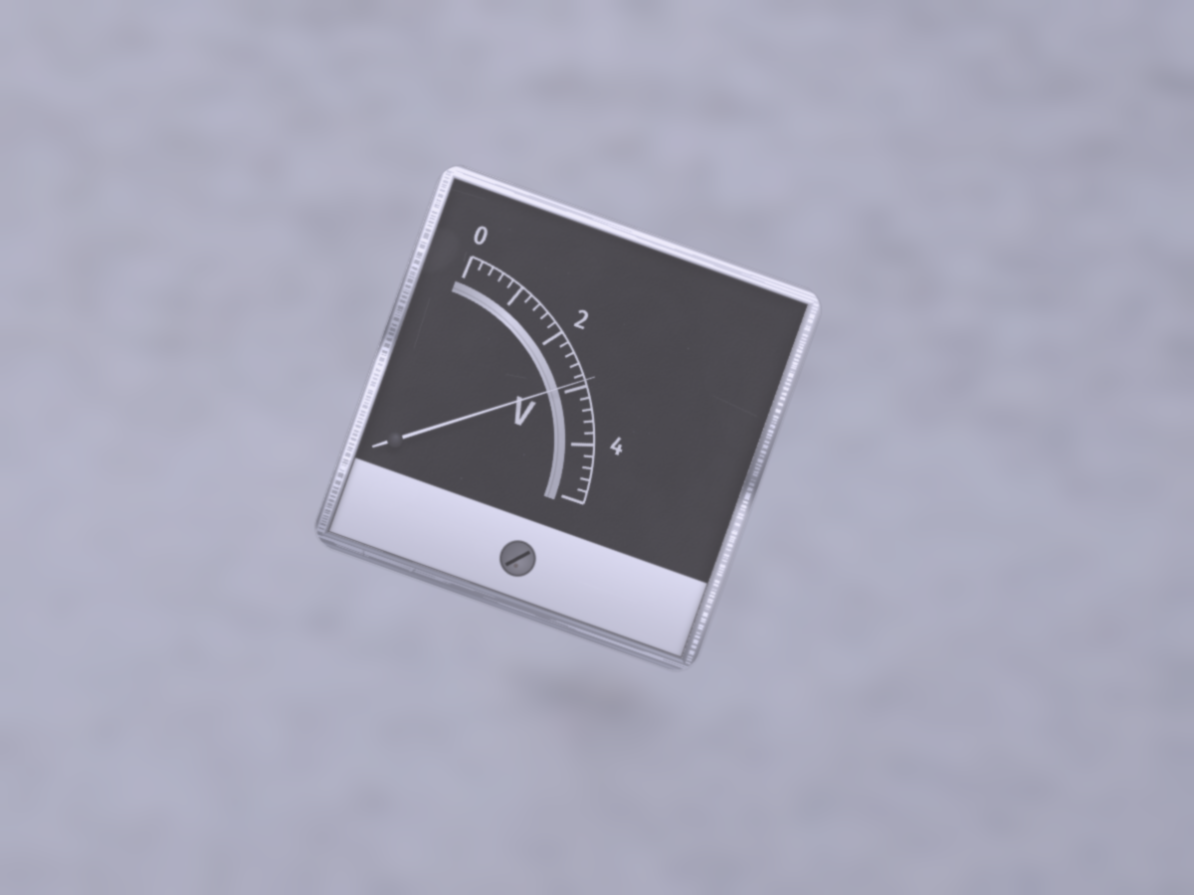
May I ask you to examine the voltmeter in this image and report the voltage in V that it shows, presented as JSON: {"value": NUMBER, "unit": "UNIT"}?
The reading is {"value": 2.9, "unit": "V"}
